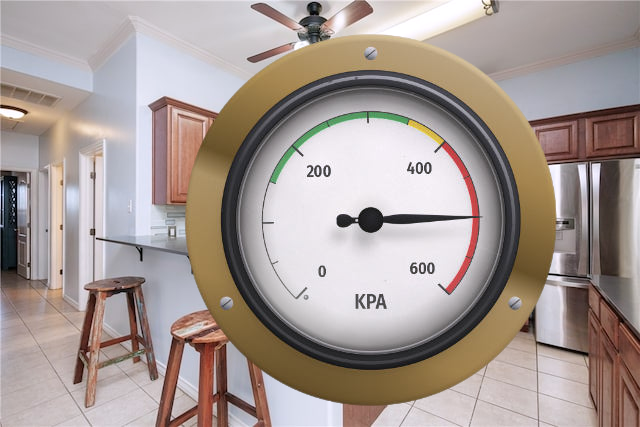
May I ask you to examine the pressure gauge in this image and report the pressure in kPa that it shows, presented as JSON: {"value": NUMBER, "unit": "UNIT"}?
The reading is {"value": 500, "unit": "kPa"}
